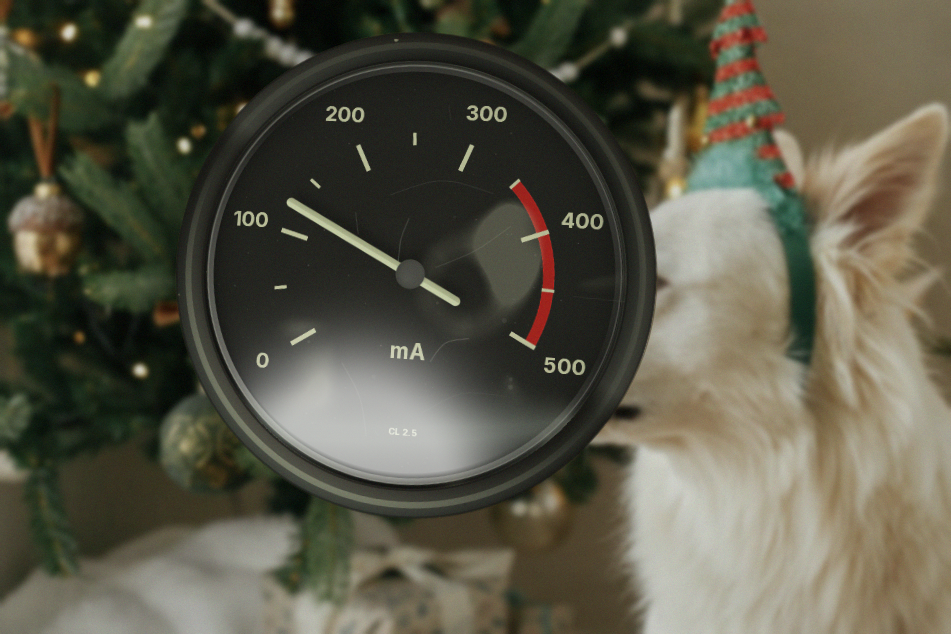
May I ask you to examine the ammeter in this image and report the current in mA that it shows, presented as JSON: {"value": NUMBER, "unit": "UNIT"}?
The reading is {"value": 125, "unit": "mA"}
